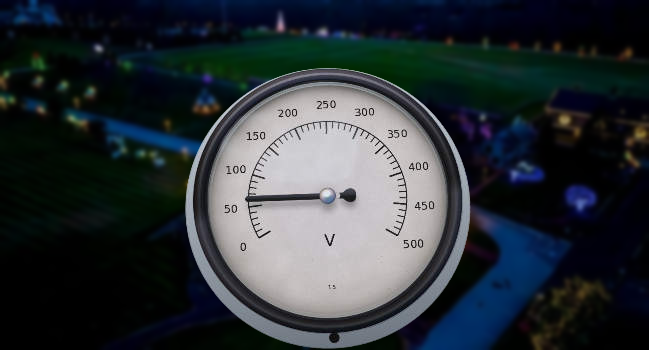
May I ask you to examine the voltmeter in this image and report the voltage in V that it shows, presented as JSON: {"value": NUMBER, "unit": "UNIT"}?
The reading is {"value": 60, "unit": "V"}
